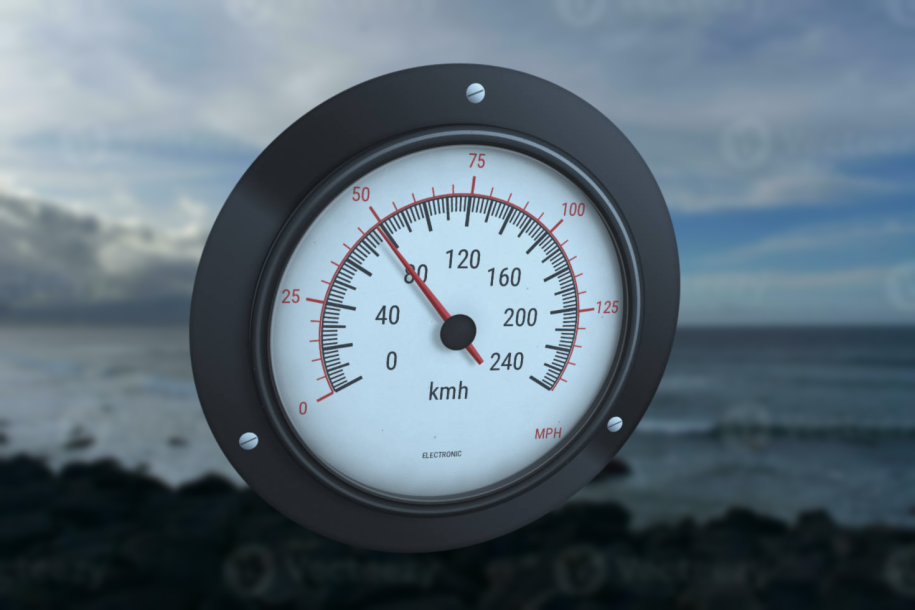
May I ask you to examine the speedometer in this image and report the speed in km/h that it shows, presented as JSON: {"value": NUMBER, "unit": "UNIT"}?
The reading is {"value": 78, "unit": "km/h"}
